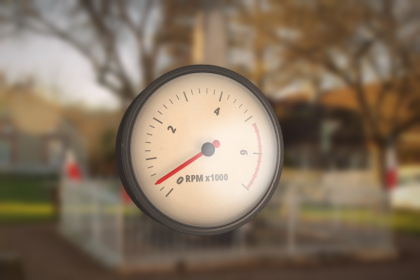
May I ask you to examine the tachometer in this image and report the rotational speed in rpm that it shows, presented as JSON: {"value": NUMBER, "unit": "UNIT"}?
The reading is {"value": 400, "unit": "rpm"}
